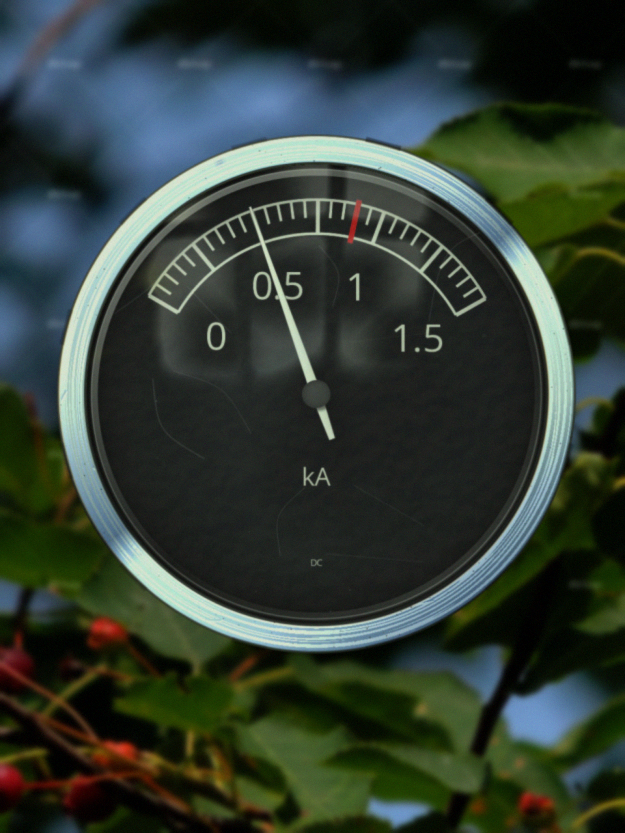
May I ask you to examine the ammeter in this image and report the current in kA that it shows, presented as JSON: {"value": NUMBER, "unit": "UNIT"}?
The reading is {"value": 0.5, "unit": "kA"}
